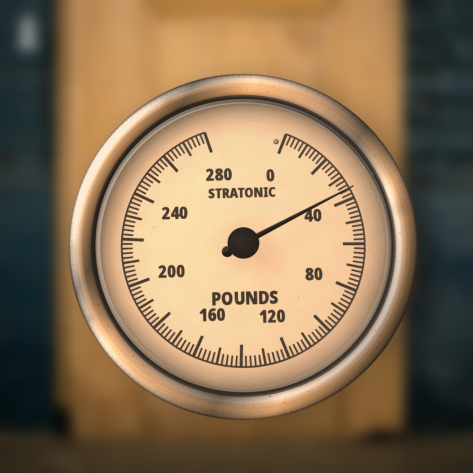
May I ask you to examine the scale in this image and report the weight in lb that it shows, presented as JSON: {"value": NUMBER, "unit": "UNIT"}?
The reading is {"value": 36, "unit": "lb"}
